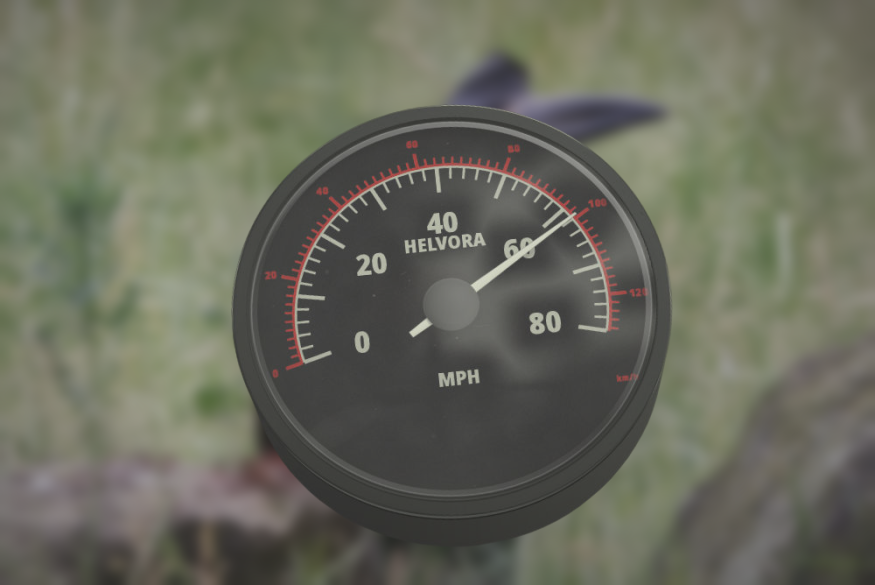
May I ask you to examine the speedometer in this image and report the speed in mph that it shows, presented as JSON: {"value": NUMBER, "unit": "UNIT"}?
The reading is {"value": 62, "unit": "mph"}
